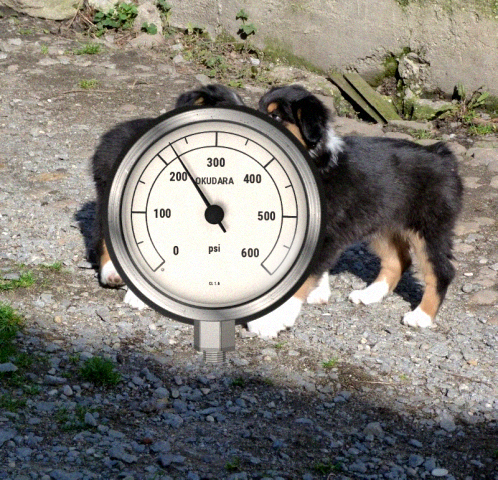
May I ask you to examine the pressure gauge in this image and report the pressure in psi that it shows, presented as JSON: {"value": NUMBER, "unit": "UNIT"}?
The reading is {"value": 225, "unit": "psi"}
